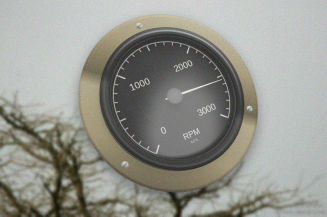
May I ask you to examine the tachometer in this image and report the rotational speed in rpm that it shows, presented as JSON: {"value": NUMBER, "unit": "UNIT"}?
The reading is {"value": 2550, "unit": "rpm"}
